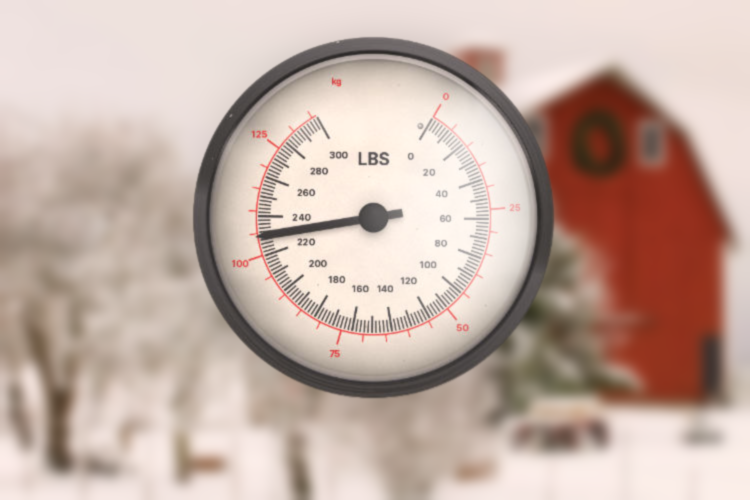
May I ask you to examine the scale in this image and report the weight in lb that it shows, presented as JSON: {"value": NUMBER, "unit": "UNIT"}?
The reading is {"value": 230, "unit": "lb"}
